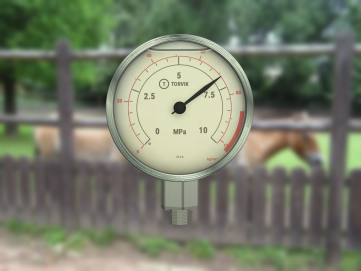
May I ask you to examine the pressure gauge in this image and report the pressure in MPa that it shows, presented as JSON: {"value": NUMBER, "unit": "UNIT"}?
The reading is {"value": 7, "unit": "MPa"}
